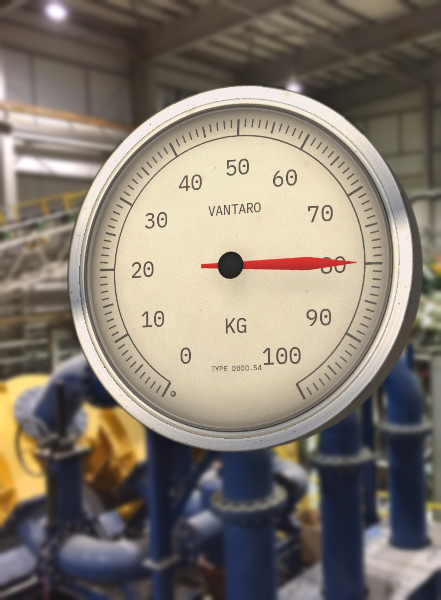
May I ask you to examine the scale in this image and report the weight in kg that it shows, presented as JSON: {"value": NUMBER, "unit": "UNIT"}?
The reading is {"value": 80, "unit": "kg"}
